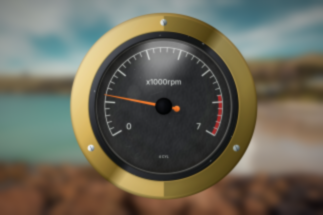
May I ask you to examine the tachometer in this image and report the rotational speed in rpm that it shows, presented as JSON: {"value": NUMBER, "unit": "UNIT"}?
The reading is {"value": 1200, "unit": "rpm"}
